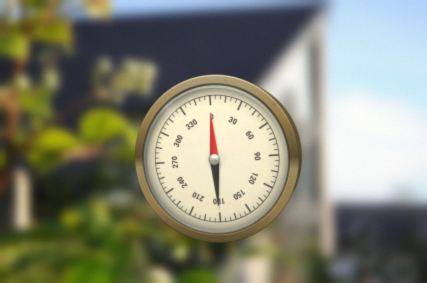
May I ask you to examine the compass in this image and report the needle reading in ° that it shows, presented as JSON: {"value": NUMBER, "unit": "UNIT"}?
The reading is {"value": 0, "unit": "°"}
